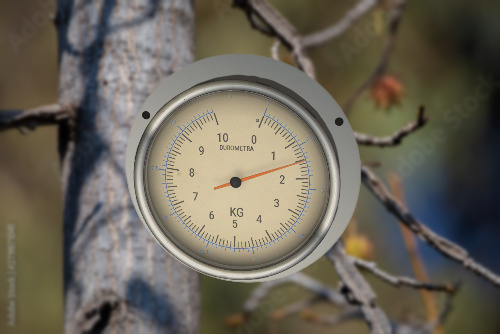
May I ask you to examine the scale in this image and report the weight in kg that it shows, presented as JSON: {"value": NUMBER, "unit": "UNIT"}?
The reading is {"value": 1.5, "unit": "kg"}
